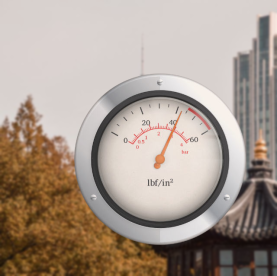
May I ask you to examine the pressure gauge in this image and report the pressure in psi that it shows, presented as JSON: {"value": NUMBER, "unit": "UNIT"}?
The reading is {"value": 42.5, "unit": "psi"}
